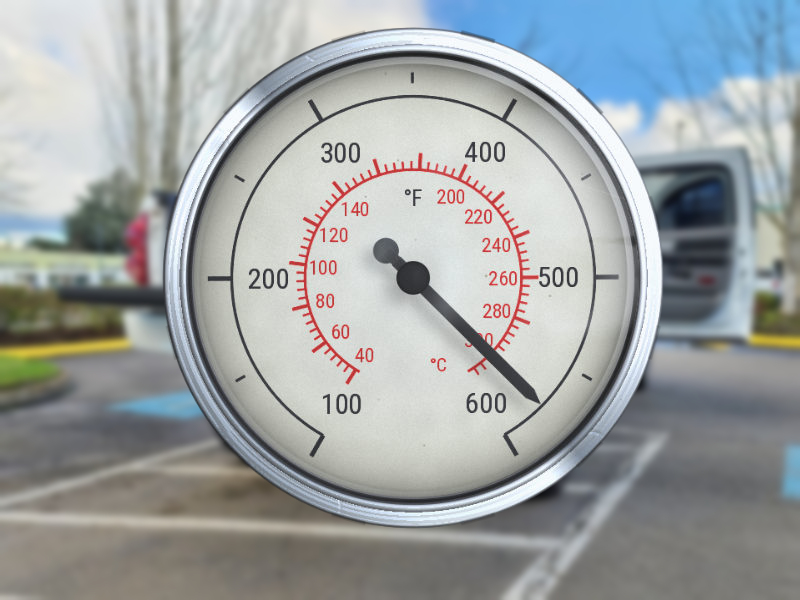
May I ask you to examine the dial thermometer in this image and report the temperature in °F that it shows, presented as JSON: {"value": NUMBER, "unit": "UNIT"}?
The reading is {"value": 575, "unit": "°F"}
